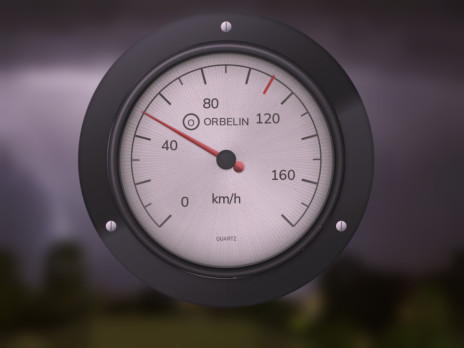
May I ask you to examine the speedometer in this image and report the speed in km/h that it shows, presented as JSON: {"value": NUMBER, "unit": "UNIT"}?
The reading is {"value": 50, "unit": "km/h"}
